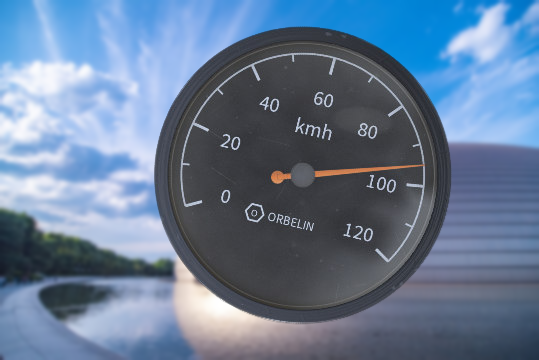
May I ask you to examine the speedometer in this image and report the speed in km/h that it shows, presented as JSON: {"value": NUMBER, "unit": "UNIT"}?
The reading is {"value": 95, "unit": "km/h"}
